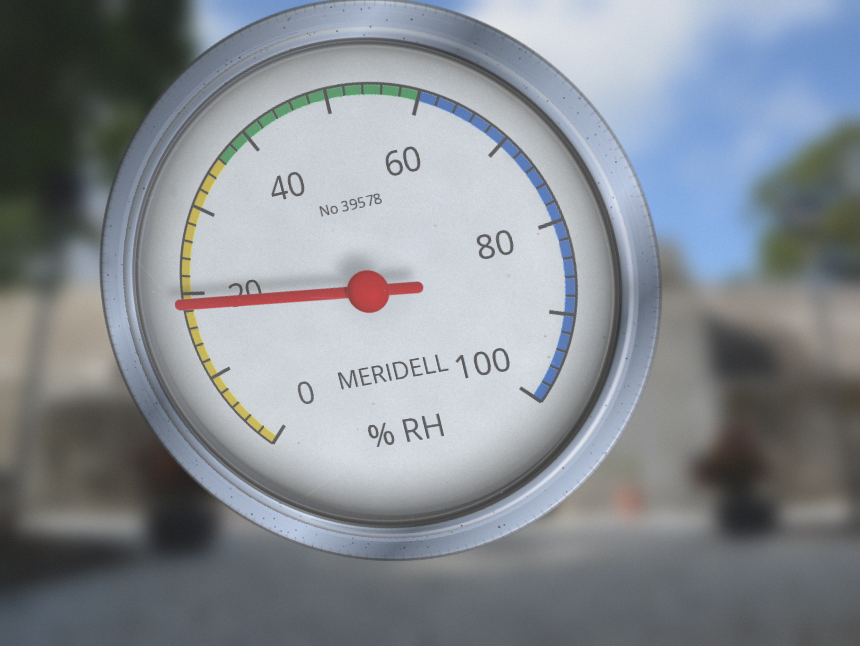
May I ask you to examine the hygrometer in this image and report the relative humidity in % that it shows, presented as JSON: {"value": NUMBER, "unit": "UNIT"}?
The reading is {"value": 19, "unit": "%"}
